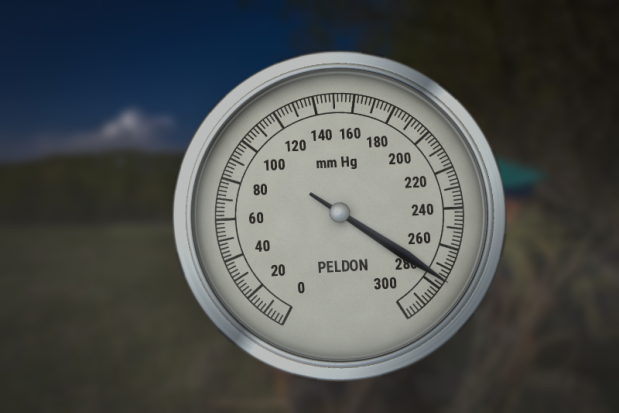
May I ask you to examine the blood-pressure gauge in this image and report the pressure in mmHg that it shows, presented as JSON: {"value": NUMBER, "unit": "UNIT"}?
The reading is {"value": 276, "unit": "mmHg"}
